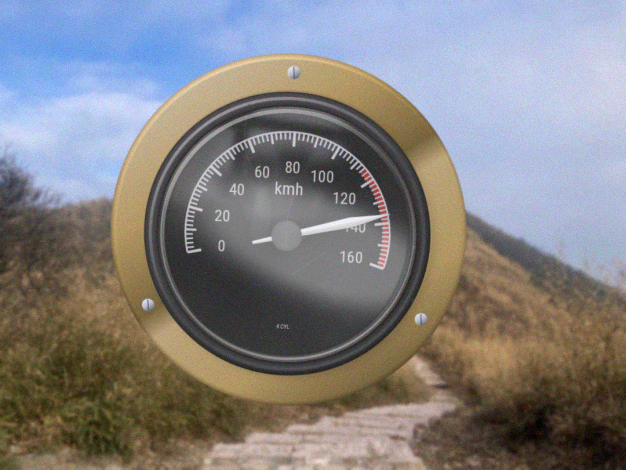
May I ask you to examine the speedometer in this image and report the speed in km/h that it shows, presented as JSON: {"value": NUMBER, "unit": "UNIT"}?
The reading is {"value": 136, "unit": "km/h"}
